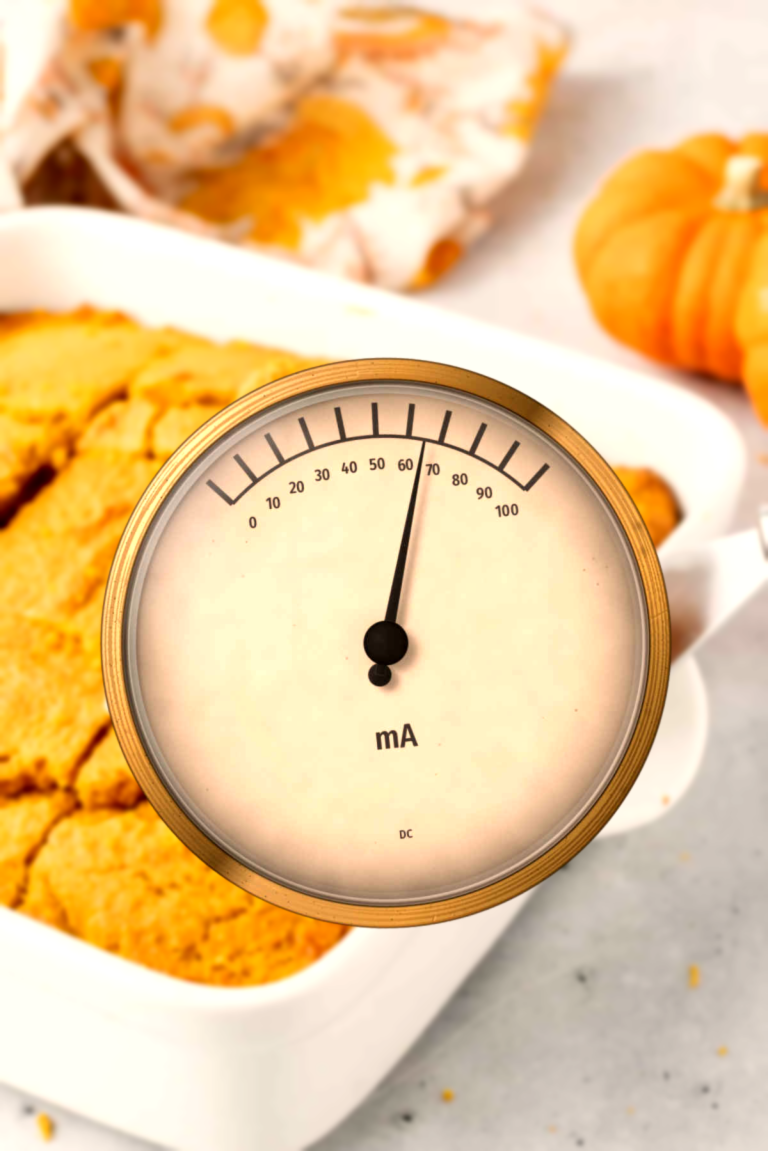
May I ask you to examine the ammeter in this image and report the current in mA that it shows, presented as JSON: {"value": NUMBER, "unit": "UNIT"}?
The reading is {"value": 65, "unit": "mA"}
